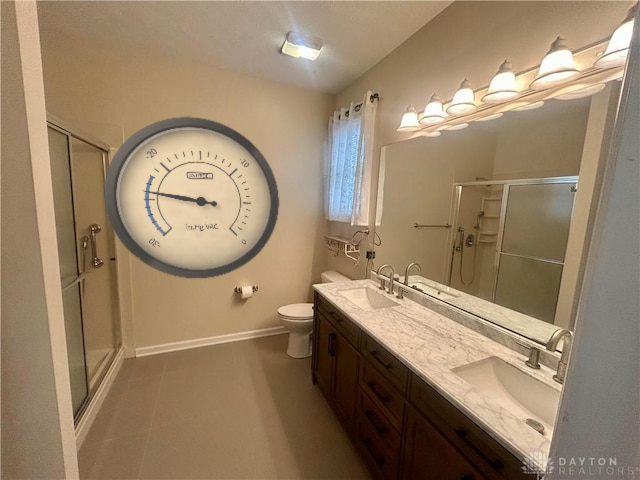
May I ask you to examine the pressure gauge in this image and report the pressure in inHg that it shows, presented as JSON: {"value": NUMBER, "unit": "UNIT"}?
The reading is {"value": -24, "unit": "inHg"}
